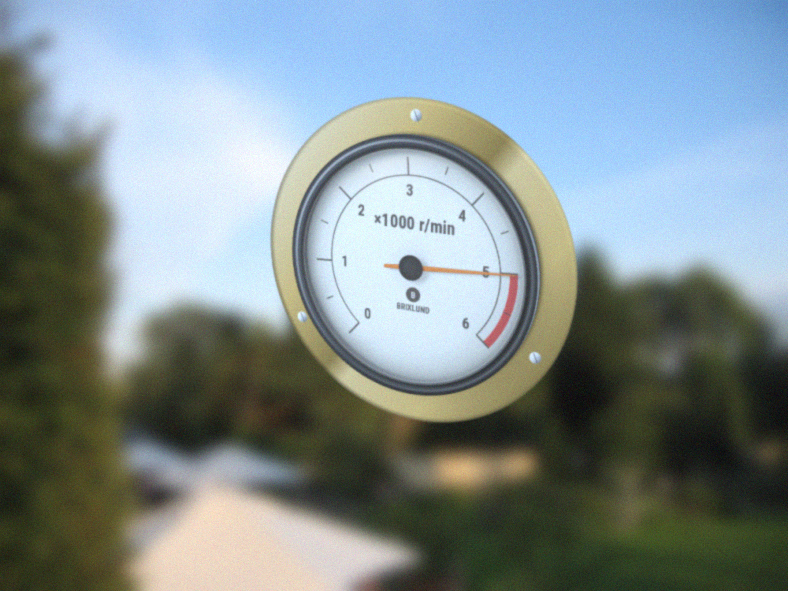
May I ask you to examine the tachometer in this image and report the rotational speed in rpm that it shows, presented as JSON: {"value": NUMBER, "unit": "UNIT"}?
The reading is {"value": 5000, "unit": "rpm"}
